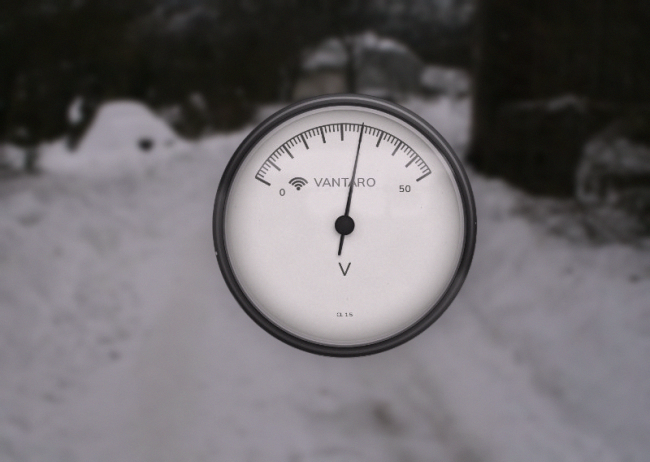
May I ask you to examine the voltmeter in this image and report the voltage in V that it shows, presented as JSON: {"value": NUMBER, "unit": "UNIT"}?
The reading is {"value": 30, "unit": "V"}
